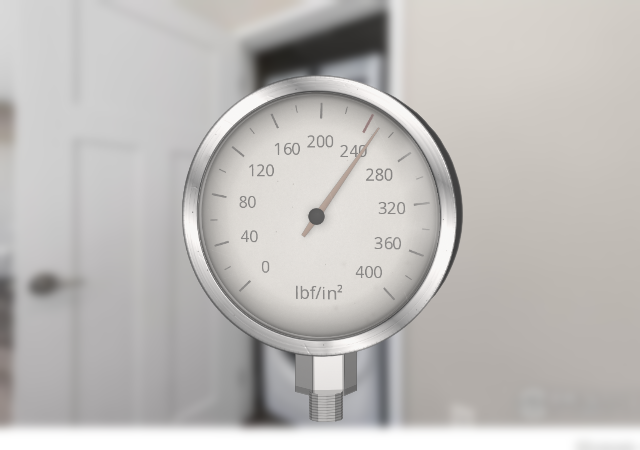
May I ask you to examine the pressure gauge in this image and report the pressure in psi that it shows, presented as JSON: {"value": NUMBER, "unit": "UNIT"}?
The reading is {"value": 250, "unit": "psi"}
